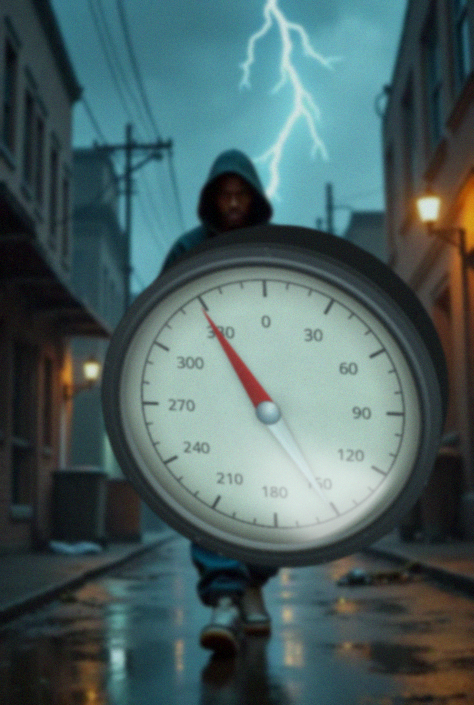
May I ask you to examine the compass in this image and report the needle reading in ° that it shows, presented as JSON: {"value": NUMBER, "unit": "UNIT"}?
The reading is {"value": 330, "unit": "°"}
